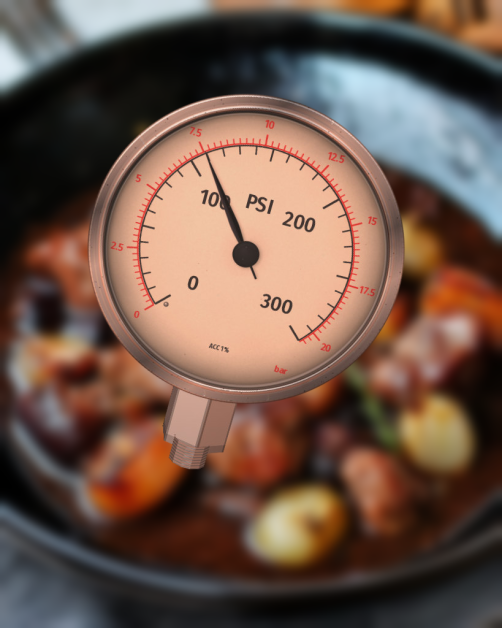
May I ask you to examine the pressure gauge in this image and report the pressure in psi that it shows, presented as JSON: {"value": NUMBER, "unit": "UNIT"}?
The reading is {"value": 110, "unit": "psi"}
